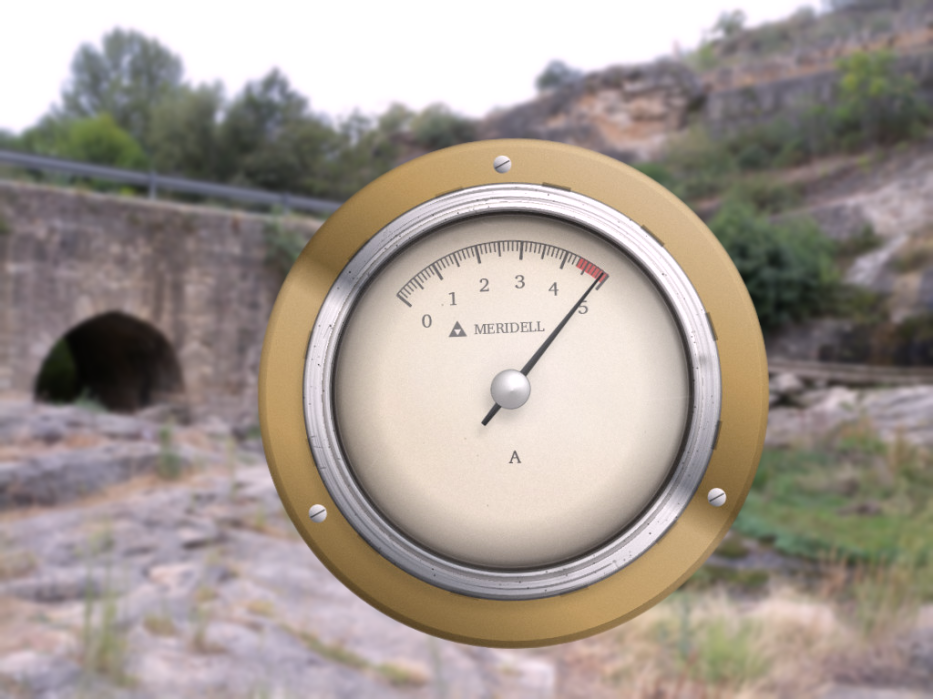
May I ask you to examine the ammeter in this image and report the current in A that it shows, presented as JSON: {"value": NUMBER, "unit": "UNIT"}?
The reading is {"value": 4.9, "unit": "A"}
